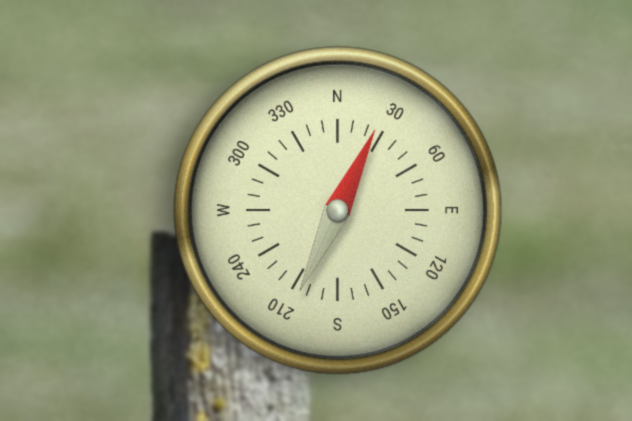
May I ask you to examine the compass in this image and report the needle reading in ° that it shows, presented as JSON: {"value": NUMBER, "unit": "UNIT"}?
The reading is {"value": 25, "unit": "°"}
